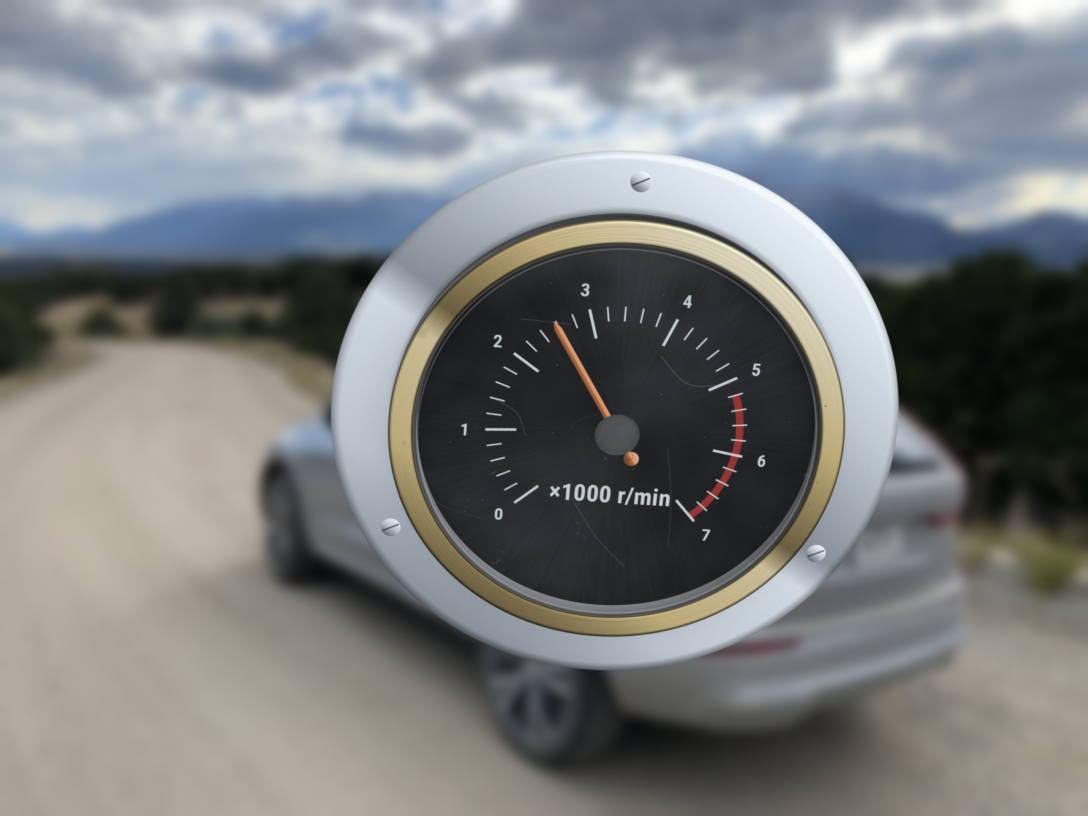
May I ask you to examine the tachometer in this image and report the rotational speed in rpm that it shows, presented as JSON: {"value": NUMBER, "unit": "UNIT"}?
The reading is {"value": 2600, "unit": "rpm"}
